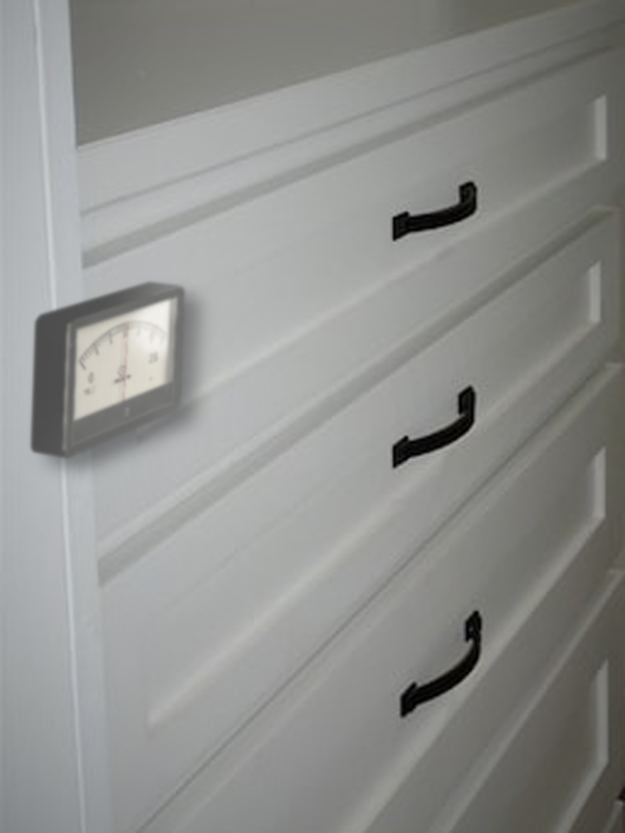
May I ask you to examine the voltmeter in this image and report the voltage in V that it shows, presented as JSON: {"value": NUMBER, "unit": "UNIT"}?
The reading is {"value": 15, "unit": "V"}
